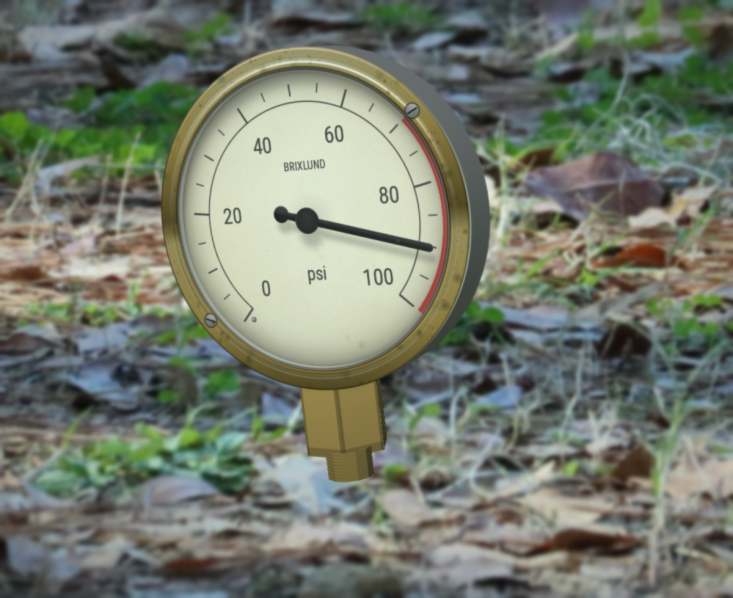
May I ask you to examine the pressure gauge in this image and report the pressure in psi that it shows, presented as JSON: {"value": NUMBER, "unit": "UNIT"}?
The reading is {"value": 90, "unit": "psi"}
